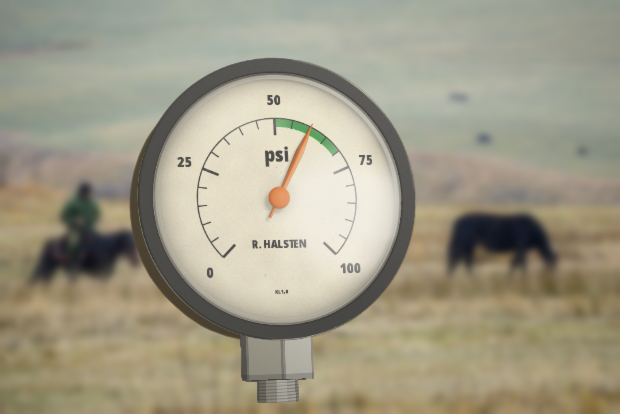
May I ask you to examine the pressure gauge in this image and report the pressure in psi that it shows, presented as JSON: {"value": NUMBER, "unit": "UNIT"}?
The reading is {"value": 60, "unit": "psi"}
